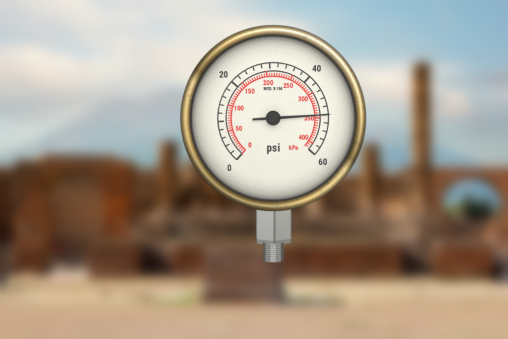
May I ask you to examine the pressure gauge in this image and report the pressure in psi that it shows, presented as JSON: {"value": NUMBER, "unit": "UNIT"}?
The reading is {"value": 50, "unit": "psi"}
